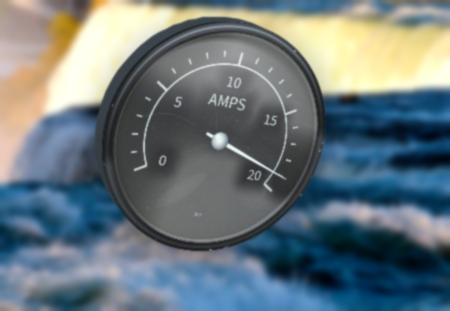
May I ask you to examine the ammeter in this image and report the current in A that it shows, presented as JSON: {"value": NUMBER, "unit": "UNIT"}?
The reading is {"value": 19, "unit": "A"}
